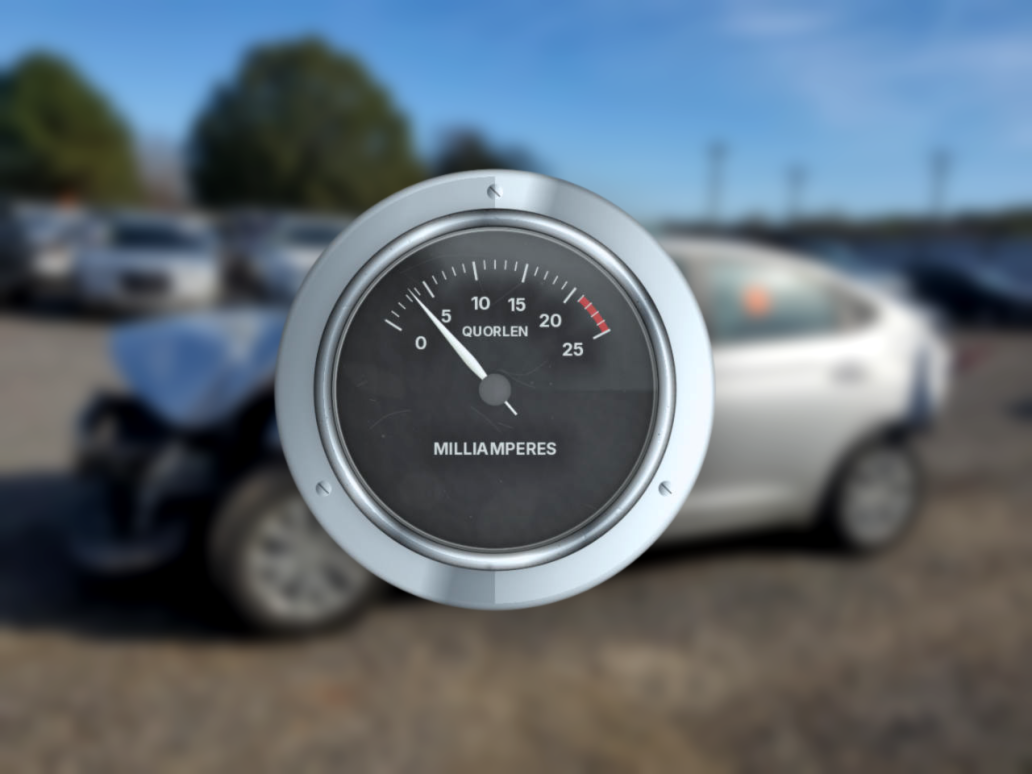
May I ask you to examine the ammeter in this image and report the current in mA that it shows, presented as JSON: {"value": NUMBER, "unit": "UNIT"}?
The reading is {"value": 3.5, "unit": "mA"}
